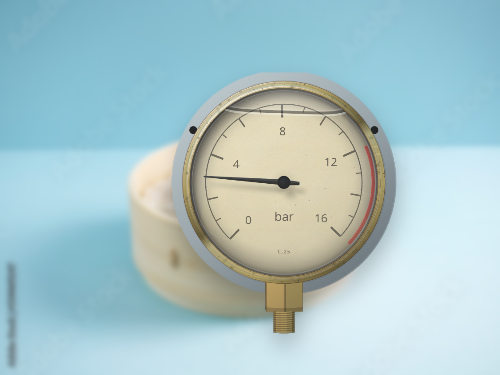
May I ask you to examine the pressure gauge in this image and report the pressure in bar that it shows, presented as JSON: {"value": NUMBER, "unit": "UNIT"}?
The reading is {"value": 3, "unit": "bar"}
